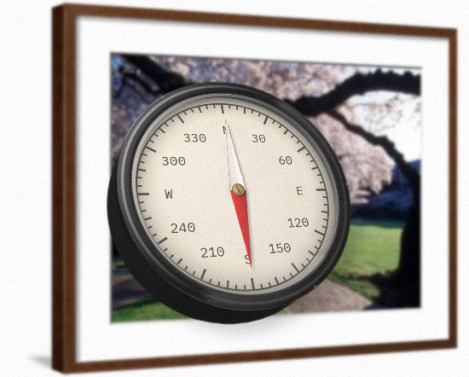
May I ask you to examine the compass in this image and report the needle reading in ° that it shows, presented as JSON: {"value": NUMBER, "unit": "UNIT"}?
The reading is {"value": 180, "unit": "°"}
